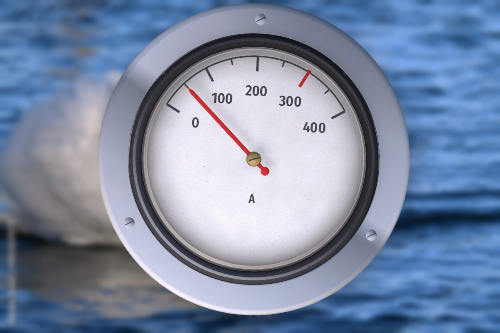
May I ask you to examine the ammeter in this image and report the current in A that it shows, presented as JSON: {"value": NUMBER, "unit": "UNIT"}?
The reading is {"value": 50, "unit": "A"}
